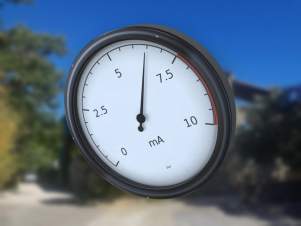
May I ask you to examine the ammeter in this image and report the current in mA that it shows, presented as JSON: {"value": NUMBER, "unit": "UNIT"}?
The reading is {"value": 6.5, "unit": "mA"}
